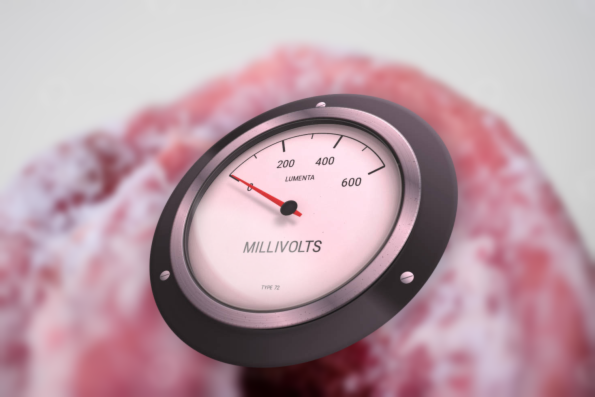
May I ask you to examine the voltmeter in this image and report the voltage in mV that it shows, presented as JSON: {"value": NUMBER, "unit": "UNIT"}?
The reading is {"value": 0, "unit": "mV"}
